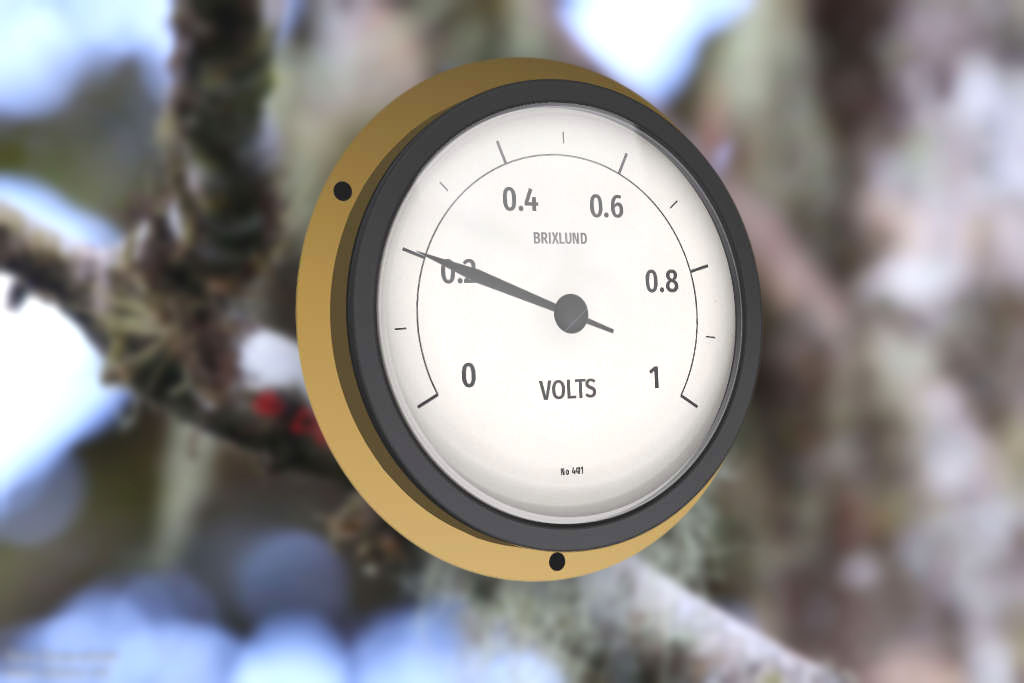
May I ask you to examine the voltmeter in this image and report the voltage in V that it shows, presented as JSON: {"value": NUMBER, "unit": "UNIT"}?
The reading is {"value": 0.2, "unit": "V"}
